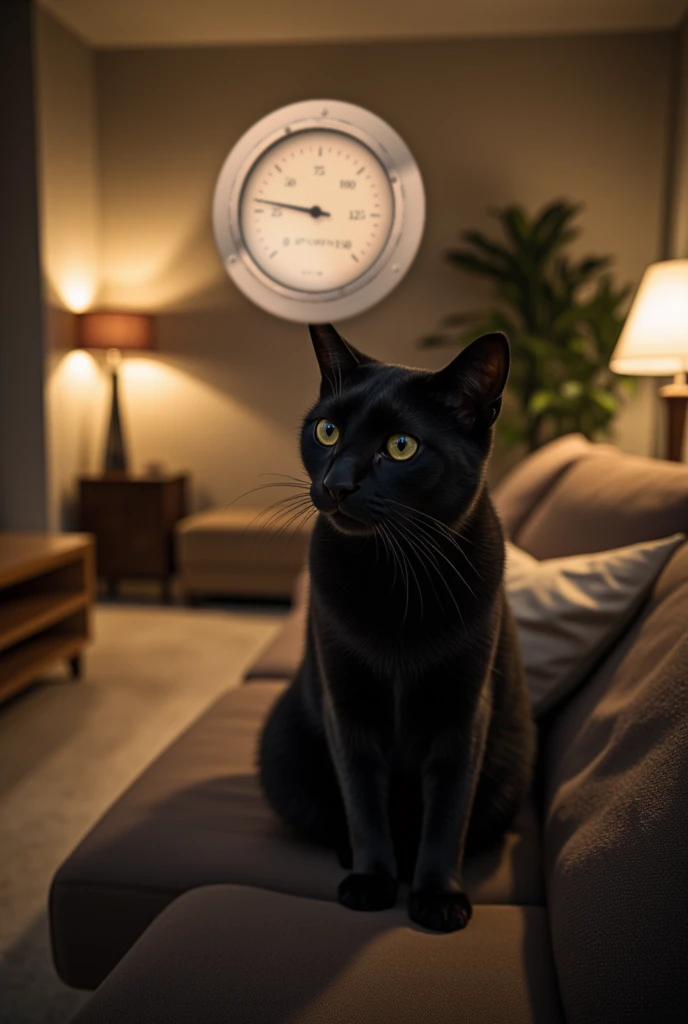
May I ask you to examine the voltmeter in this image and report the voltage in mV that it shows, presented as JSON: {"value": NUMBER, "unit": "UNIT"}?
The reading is {"value": 30, "unit": "mV"}
